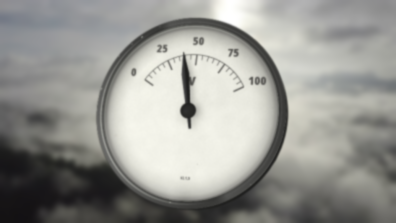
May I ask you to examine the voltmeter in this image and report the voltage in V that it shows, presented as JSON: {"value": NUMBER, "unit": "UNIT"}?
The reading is {"value": 40, "unit": "V"}
